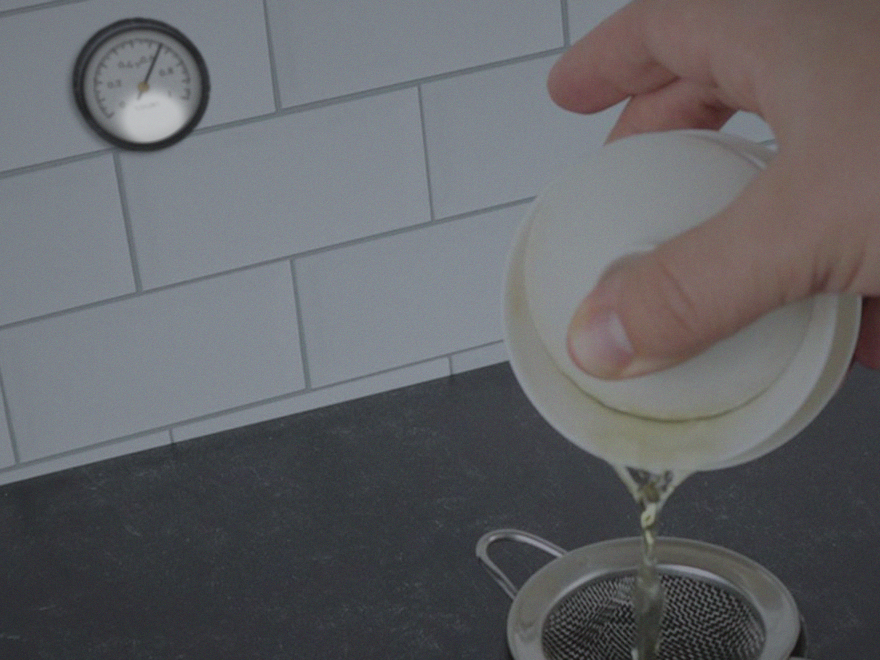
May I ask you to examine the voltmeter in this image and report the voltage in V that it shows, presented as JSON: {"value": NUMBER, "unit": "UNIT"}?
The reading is {"value": 0.65, "unit": "V"}
